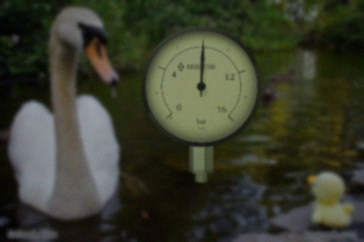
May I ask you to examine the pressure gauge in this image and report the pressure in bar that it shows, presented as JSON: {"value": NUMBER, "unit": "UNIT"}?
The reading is {"value": 8, "unit": "bar"}
